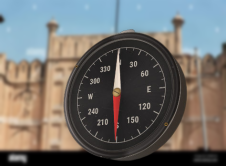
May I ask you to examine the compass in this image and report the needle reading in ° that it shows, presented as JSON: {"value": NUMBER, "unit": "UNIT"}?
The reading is {"value": 180, "unit": "°"}
